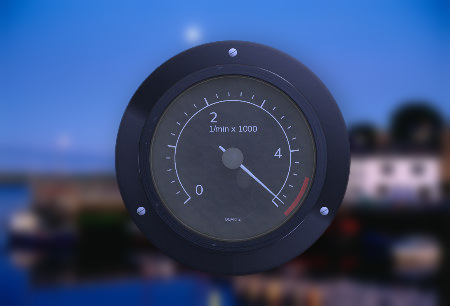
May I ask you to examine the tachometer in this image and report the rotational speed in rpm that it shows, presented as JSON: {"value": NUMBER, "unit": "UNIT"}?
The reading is {"value": 4900, "unit": "rpm"}
